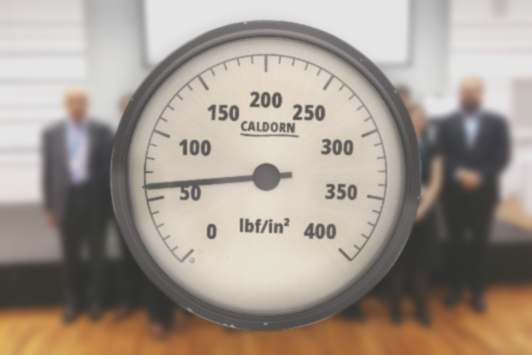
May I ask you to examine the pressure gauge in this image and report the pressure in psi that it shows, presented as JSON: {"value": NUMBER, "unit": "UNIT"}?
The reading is {"value": 60, "unit": "psi"}
